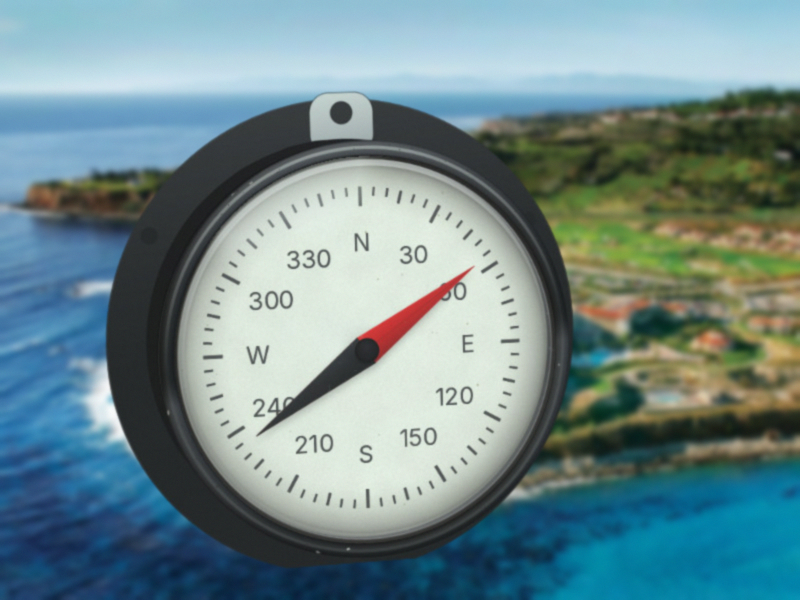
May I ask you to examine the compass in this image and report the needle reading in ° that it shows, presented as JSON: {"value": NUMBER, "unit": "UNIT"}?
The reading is {"value": 55, "unit": "°"}
